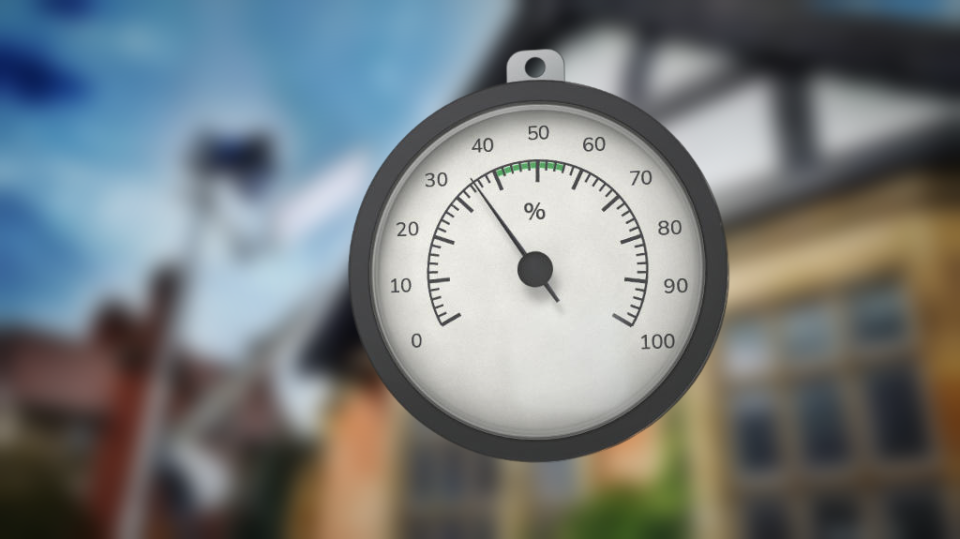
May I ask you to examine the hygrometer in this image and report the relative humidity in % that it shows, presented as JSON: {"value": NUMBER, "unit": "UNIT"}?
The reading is {"value": 35, "unit": "%"}
